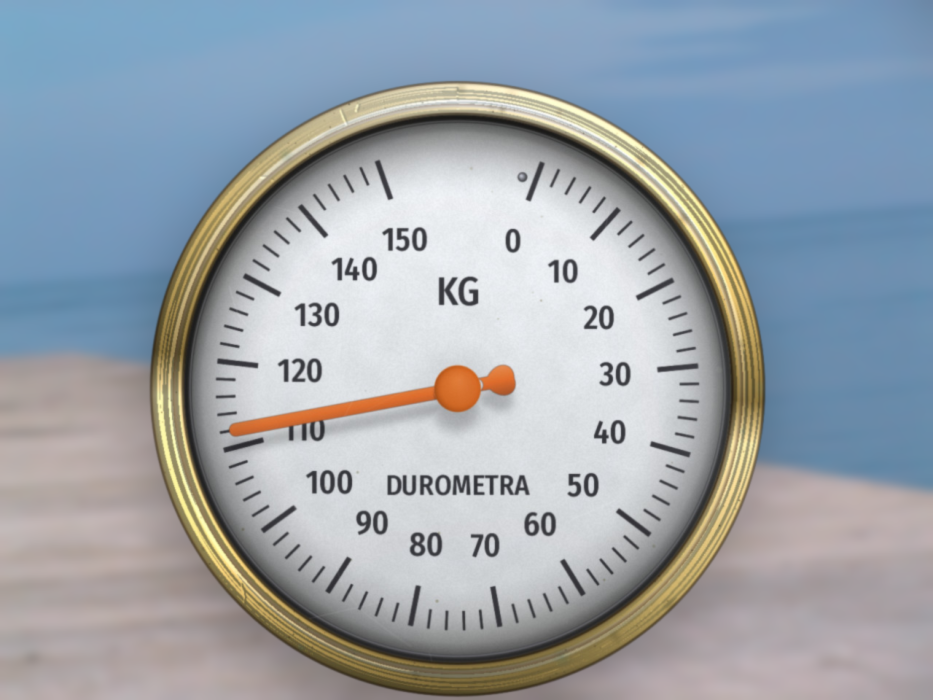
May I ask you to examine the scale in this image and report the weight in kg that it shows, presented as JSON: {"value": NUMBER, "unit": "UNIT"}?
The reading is {"value": 112, "unit": "kg"}
